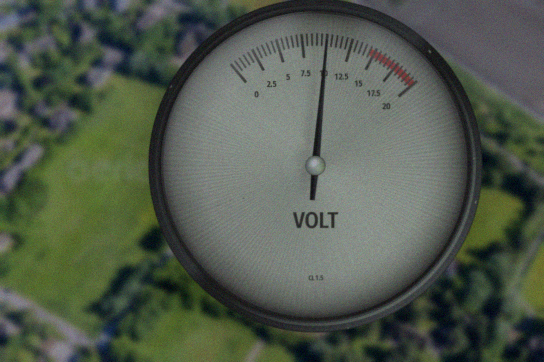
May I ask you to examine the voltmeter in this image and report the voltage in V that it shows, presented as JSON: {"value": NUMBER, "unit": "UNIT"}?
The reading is {"value": 10, "unit": "V"}
